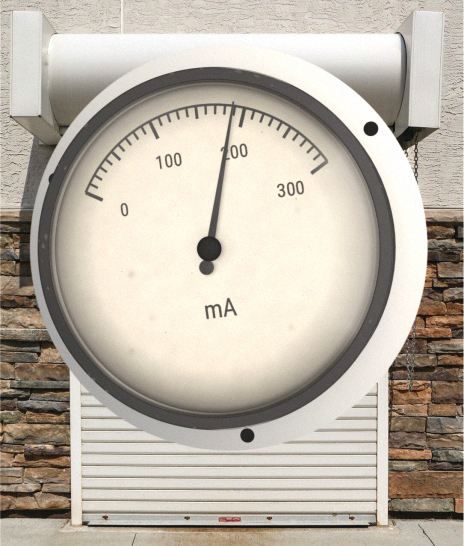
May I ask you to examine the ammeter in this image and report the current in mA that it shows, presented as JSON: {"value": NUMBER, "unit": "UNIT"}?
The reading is {"value": 190, "unit": "mA"}
